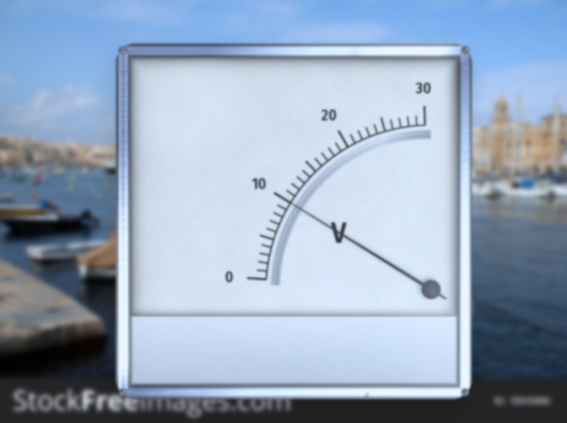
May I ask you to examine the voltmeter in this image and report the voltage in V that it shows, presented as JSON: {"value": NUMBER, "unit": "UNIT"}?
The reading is {"value": 10, "unit": "V"}
